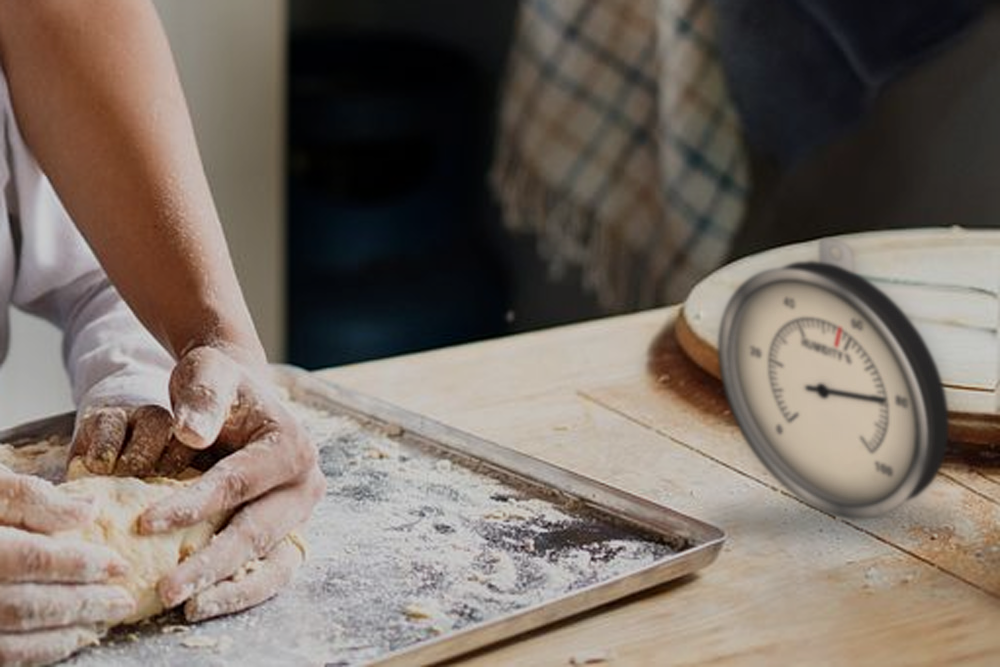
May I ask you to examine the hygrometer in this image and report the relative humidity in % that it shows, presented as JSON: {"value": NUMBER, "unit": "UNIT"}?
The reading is {"value": 80, "unit": "%"}
